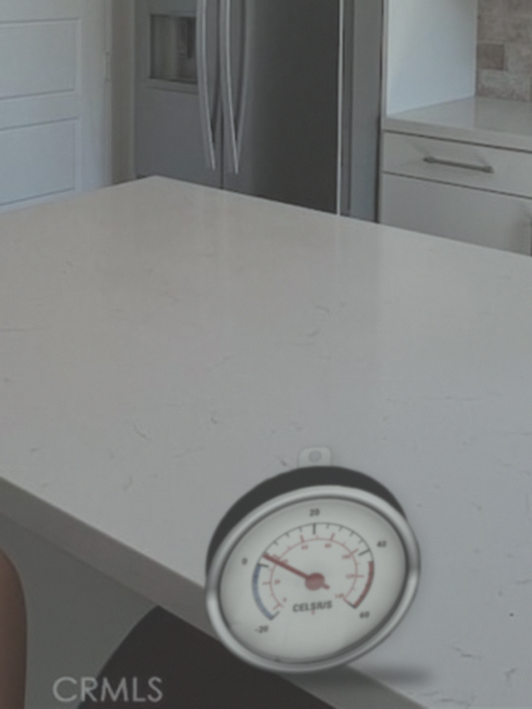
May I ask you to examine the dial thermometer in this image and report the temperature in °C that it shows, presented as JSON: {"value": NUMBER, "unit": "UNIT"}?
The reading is {"value": 4, "unit": "°C"}
